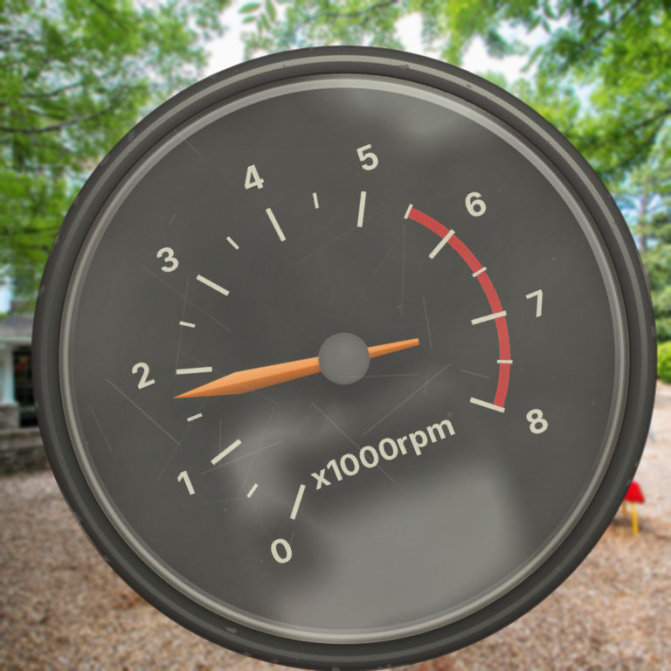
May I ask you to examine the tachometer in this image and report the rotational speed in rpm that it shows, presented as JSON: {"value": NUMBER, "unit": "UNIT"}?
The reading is {"value": 1750, "unit": "rpm"}
